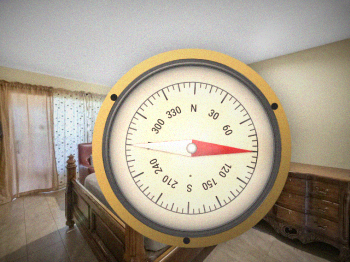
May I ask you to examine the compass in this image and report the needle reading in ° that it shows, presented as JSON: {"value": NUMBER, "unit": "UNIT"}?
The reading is {"value": 90, "unit": "°"}
